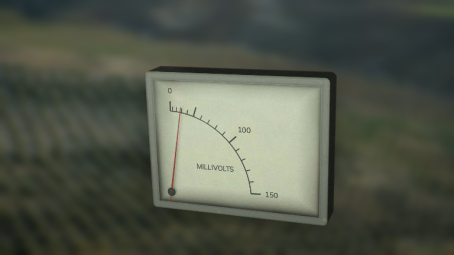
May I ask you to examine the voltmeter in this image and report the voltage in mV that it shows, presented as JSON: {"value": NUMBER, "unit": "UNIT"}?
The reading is {"value": 30, "unit": "mV"}
